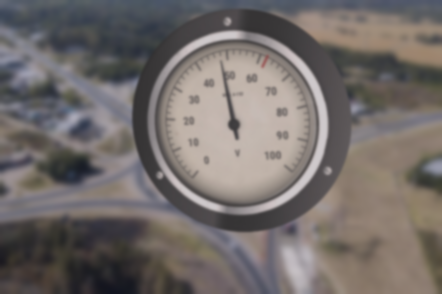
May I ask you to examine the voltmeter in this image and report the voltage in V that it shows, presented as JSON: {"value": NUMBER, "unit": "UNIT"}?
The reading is {"value": 48, "unit": "V"}
